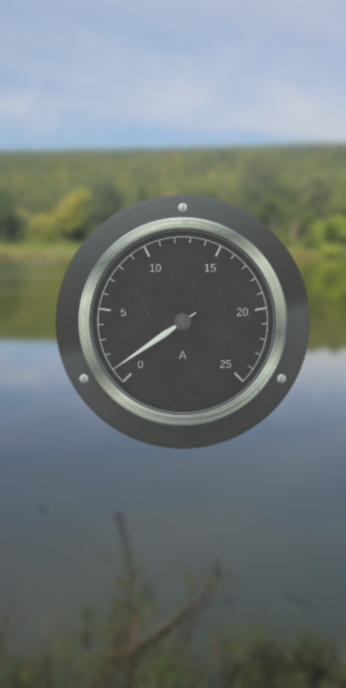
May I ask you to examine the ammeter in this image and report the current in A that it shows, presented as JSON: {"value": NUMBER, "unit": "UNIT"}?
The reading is {"value": 1, "unit": "A"}
